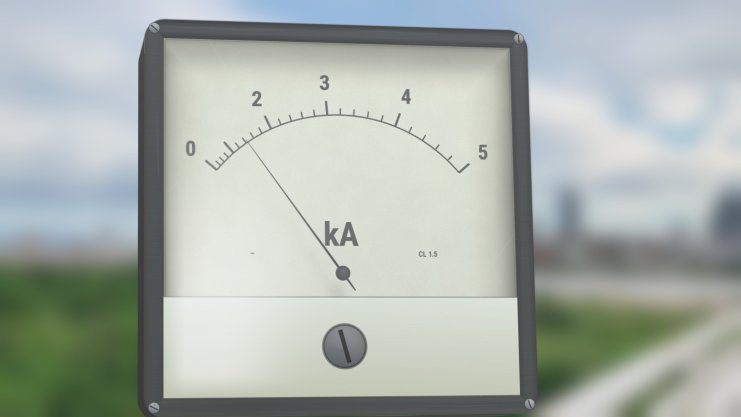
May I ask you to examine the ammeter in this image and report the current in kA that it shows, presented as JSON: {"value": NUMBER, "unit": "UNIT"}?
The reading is {"value": 1.4, "unit": "kA"}
